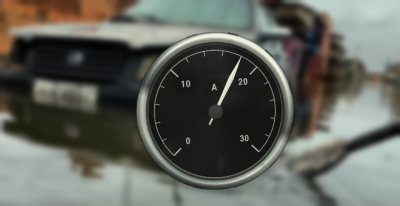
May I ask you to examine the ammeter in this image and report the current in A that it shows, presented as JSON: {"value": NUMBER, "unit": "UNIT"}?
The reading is {"value": 18, "unit": "A"}
